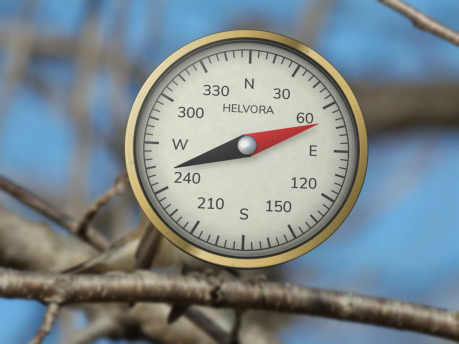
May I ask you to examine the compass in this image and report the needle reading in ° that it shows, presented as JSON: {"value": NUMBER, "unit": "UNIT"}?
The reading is {"value": 70, "unit": "°"}
